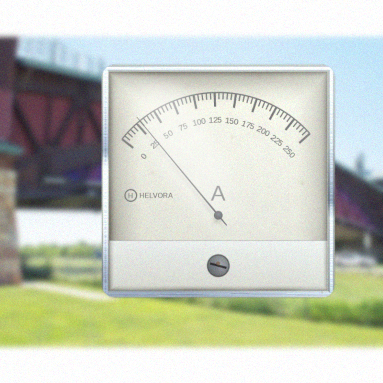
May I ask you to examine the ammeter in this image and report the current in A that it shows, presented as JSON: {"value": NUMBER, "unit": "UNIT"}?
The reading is {"value": 30, "unit": "A"}
